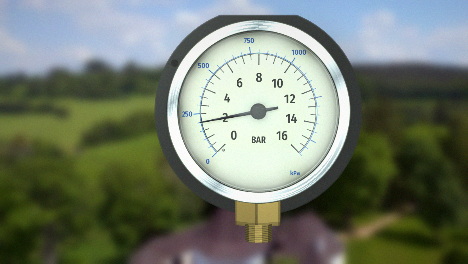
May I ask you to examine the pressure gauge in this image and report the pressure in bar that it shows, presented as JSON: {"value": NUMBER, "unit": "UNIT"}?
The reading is {"value": 2, "unit": "bar"}
